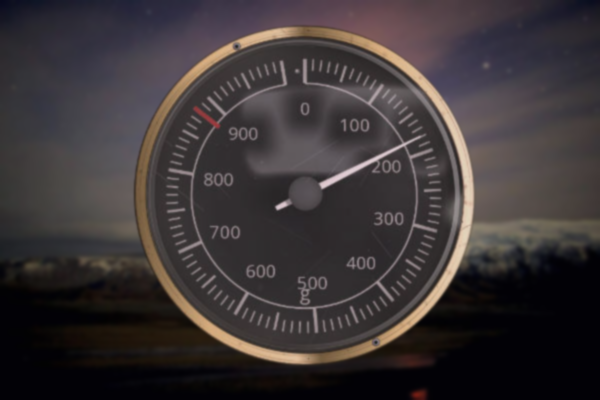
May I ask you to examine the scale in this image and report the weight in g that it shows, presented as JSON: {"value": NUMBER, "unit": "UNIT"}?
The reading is {"value": 180, "unit": "g"}
